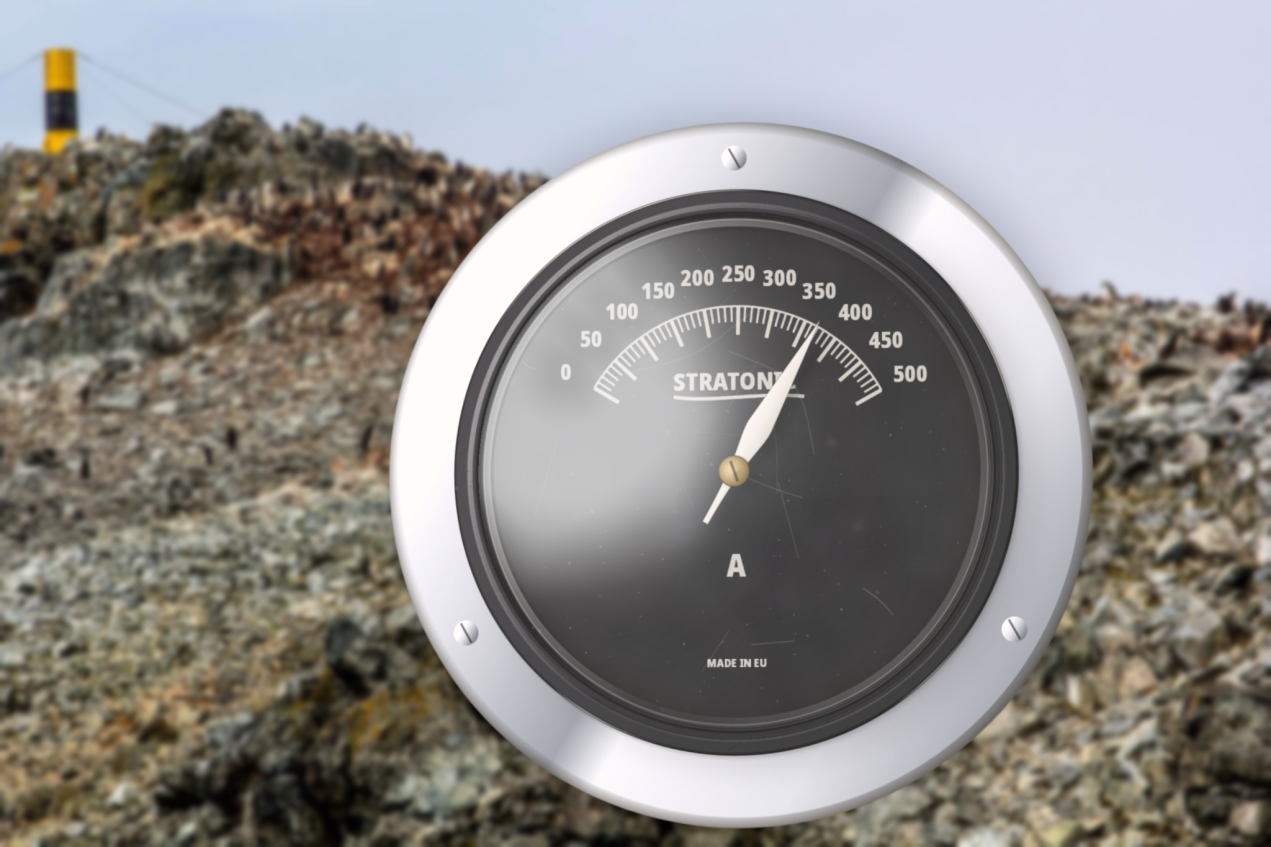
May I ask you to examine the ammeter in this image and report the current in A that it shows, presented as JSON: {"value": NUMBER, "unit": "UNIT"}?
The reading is {"value": 370, "unit": "A"}
